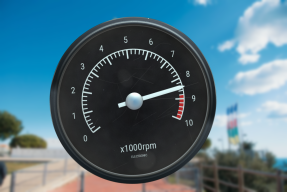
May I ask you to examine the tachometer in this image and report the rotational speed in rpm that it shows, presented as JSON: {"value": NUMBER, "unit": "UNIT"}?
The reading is {"value": 8400, "unit": "rpm"}
